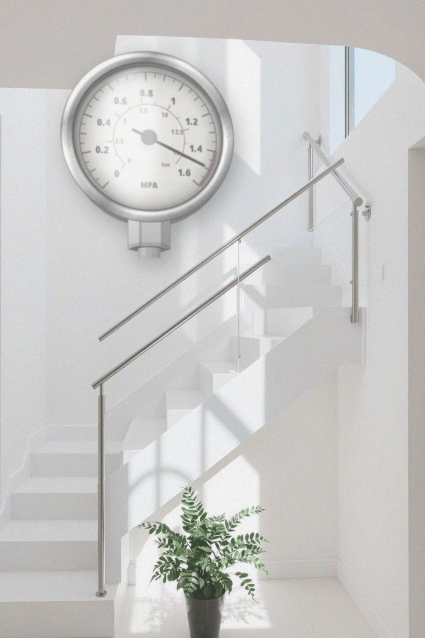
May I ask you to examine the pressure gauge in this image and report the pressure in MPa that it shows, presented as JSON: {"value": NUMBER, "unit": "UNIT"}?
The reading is {"value": 1.5, "unit": "MPa"}
